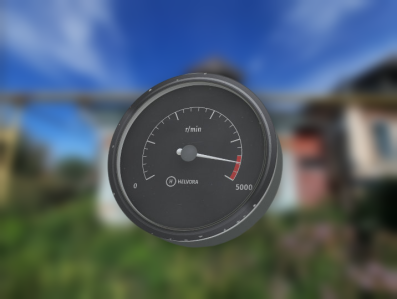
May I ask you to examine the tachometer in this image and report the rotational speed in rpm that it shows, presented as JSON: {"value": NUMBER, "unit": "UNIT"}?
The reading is {"value": 4600, "unit": "rpm"}
